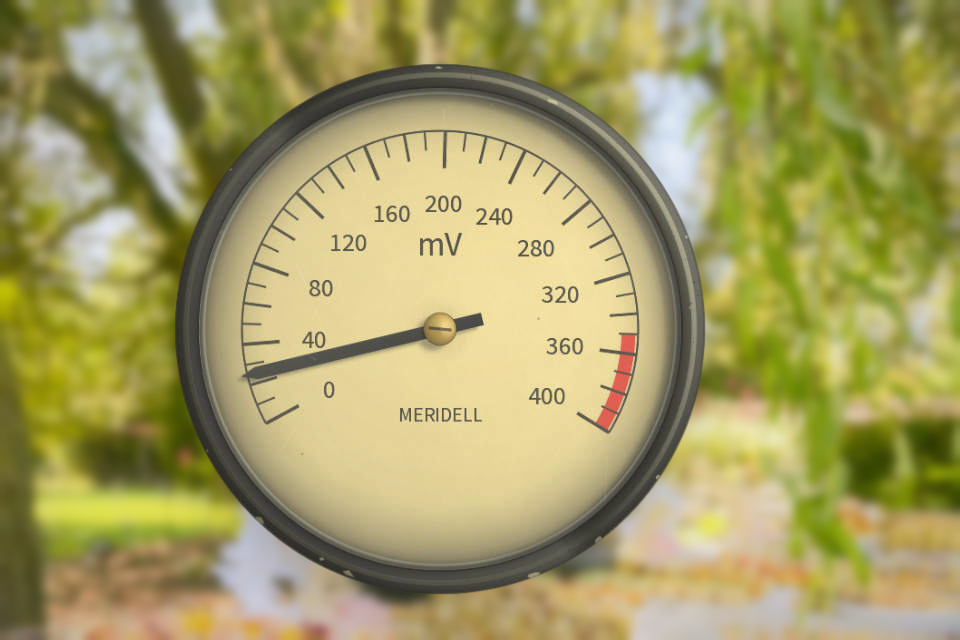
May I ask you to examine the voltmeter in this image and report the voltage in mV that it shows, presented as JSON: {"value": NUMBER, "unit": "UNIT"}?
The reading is {"value": 25, "unit": "mV"}
